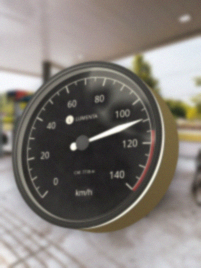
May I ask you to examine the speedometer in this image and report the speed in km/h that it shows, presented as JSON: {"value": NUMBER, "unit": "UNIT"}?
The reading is {"value": 110, "unit": "km/h"}
